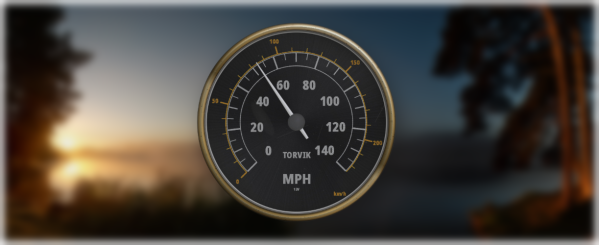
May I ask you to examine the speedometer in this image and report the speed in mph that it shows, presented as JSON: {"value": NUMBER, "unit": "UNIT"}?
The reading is {"value": 52.5, "unit": "mph"}
